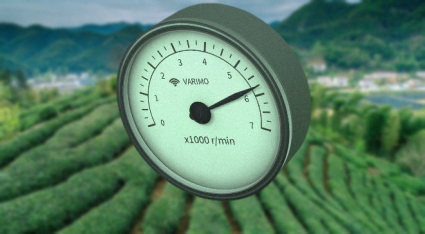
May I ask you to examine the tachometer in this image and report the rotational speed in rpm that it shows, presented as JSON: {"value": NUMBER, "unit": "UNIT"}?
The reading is {"value": 5750, "unit": "rpm"}
